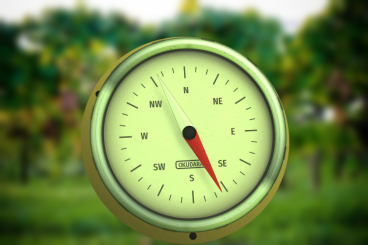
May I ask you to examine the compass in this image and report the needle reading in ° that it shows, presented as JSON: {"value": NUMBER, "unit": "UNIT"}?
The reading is {"value": 155, "unit": "°"}
